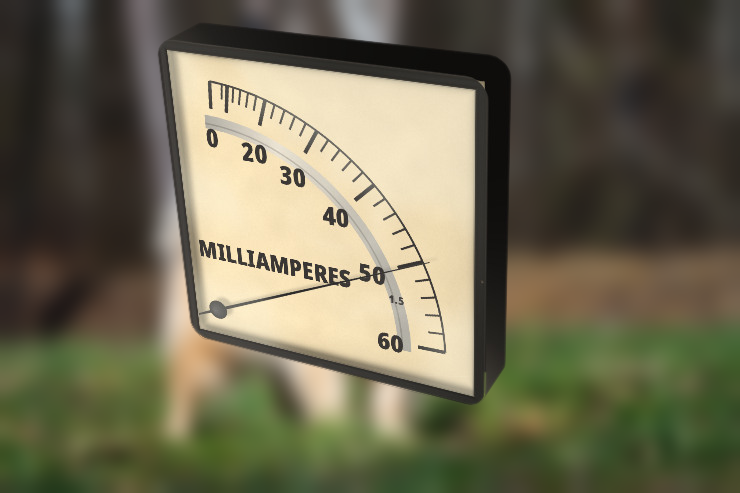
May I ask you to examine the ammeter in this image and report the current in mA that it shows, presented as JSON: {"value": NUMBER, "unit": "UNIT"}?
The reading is {"value": 50, "unit": "mA"}
